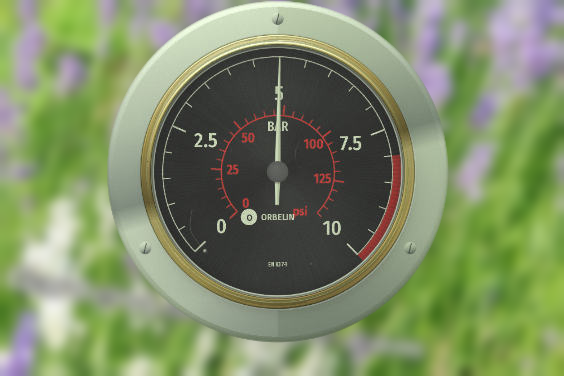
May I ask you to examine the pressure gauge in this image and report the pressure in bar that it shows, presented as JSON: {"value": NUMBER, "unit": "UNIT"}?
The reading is {"value": 5, "unit": "bar"}
